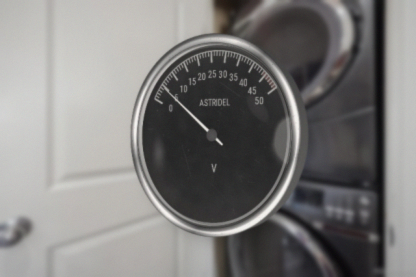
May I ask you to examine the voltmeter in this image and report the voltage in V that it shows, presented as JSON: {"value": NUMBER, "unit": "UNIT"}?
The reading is {"value": 5, "unit": "V"}
